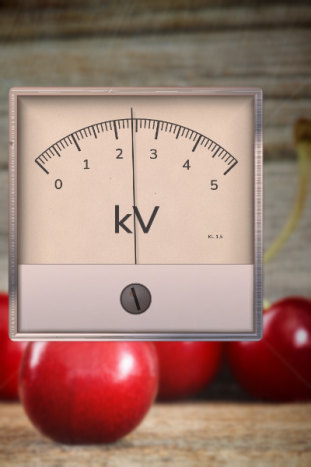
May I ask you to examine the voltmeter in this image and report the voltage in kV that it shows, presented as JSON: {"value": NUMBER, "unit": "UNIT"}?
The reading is {"value": 2.4, "unit": "kV"}
